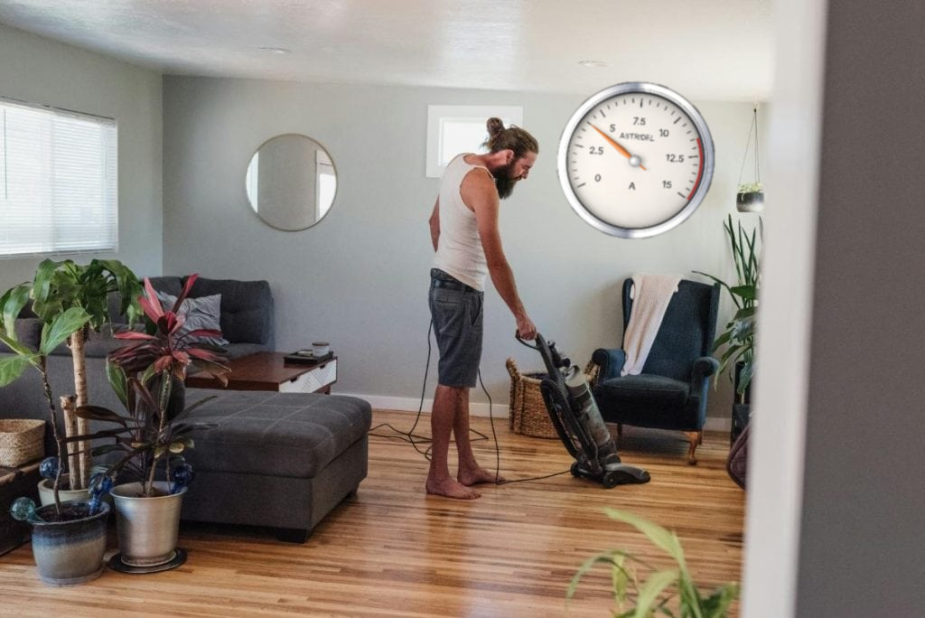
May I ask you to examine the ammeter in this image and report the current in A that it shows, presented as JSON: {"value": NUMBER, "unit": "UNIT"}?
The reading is {"value": 4, "unit": "A"}
